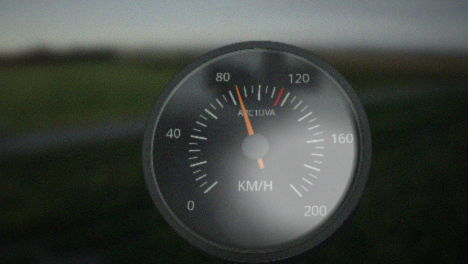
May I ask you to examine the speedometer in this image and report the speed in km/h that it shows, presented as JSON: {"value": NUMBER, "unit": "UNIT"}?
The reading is {"value": 85, "unit": "km/h"}
